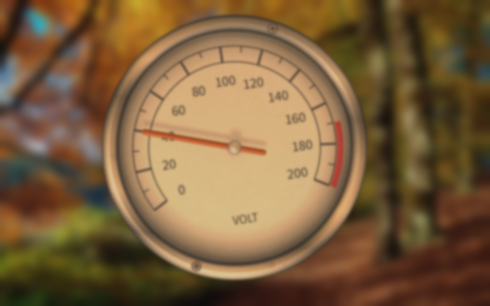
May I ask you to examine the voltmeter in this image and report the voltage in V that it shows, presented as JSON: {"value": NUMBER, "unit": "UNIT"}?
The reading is {"value": 40, "unit": "V"}
